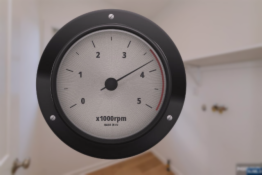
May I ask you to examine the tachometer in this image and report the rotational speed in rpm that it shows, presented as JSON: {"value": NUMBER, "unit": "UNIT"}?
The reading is {"value": 3750, "unit": "rpm"}
